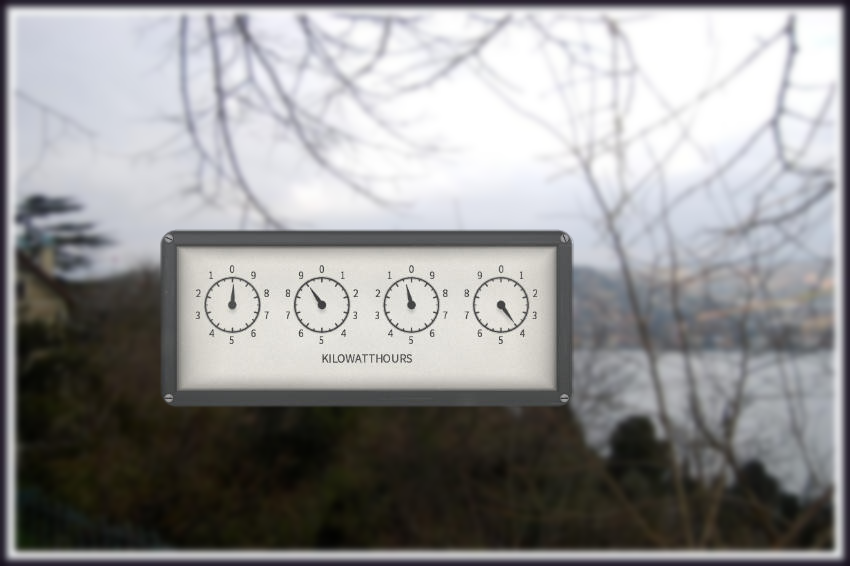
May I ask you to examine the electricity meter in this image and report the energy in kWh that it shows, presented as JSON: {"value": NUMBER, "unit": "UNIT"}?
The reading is {"value": 9904, "unit": "kWh"}
